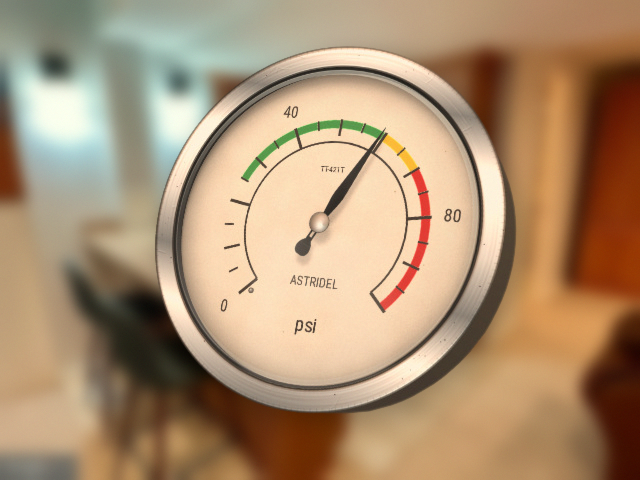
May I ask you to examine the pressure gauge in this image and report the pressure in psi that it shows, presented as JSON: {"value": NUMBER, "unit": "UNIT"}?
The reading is {"value": 60, "unit": "psi"}
